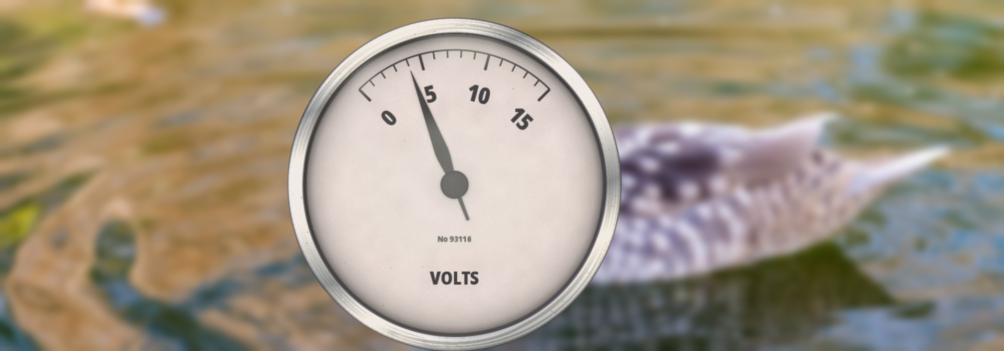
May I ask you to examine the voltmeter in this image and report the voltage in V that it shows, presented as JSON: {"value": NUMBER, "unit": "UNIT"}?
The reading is {"value": 4, "unit": "V"}
